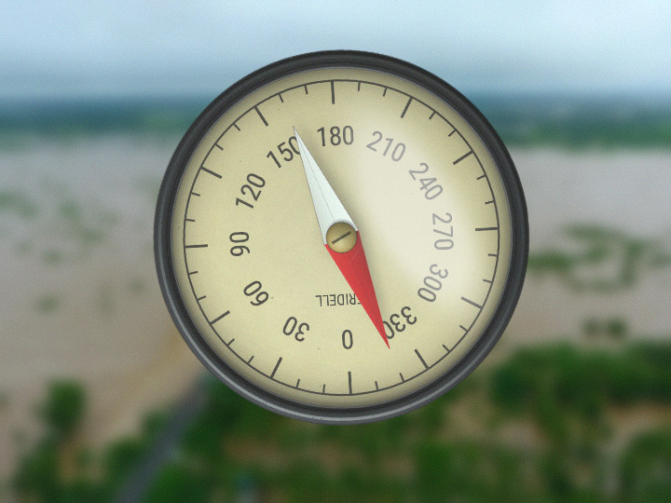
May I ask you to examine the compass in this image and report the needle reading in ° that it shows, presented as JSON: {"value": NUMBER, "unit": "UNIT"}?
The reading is {"value": 340, "unit": "°"}
